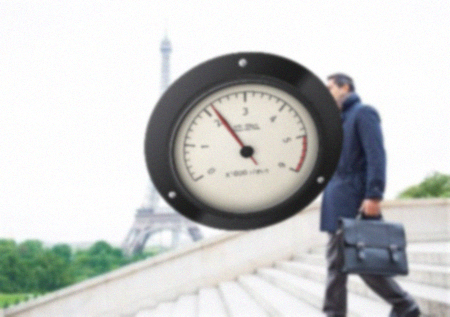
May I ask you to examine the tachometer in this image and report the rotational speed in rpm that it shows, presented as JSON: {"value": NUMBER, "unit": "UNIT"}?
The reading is {"value": 2200, "unit": "rpm"}
